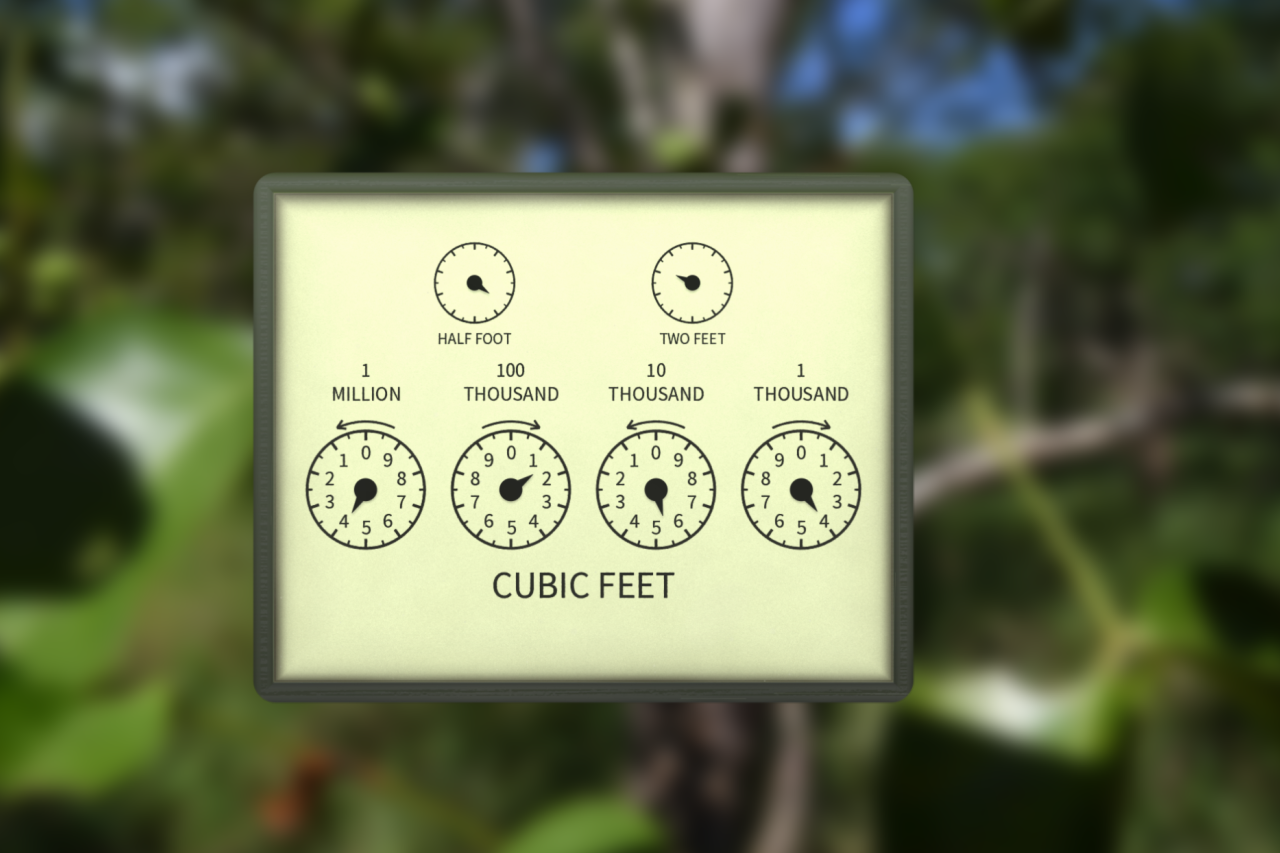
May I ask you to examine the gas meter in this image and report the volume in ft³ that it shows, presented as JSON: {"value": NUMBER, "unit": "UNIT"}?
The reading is {"value": 415400, "unit": "ft³"}
